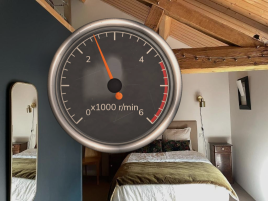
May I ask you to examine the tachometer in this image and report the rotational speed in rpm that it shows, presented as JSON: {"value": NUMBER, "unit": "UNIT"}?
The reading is {"value": 2500, "unit": "rpm"}
